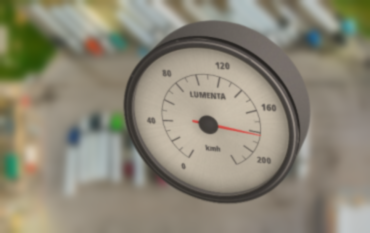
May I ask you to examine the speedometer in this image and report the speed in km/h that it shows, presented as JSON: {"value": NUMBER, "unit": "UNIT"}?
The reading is {"value": 180, "unit": "km/h"}
